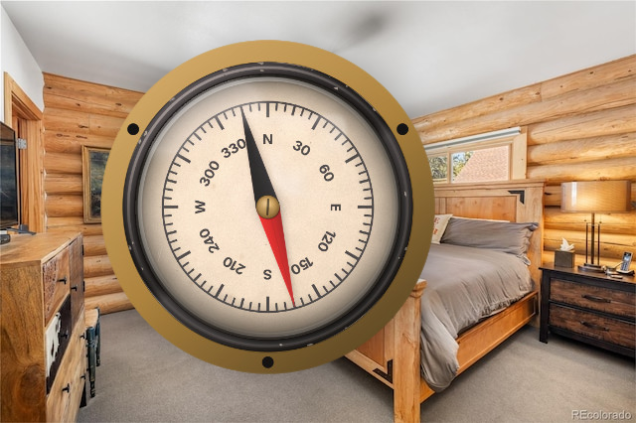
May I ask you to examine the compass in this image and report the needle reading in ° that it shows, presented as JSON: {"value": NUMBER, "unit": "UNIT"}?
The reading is {"value": 165, "unit": "°"}
